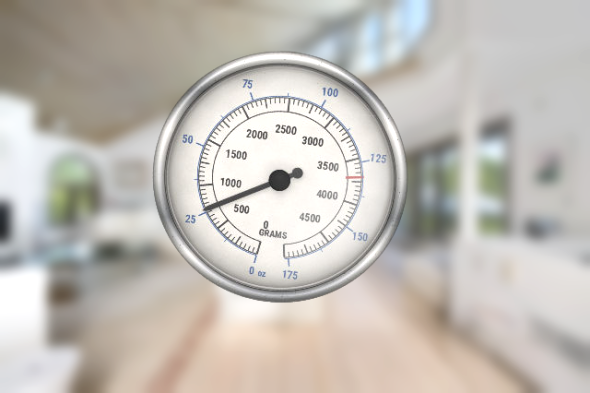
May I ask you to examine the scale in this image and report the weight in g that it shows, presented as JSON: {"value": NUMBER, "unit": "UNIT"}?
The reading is {"value": 750, "unit": "g"}
